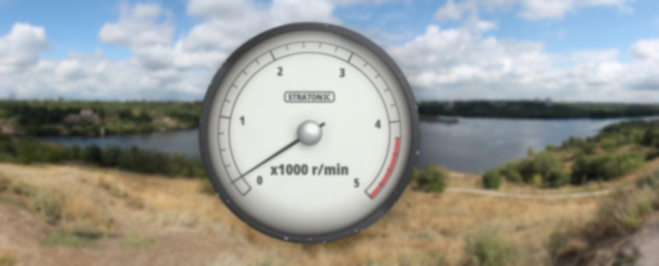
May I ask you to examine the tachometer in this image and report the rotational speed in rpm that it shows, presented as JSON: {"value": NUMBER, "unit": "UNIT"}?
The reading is {"value": 200, "unit": "rpm"}
